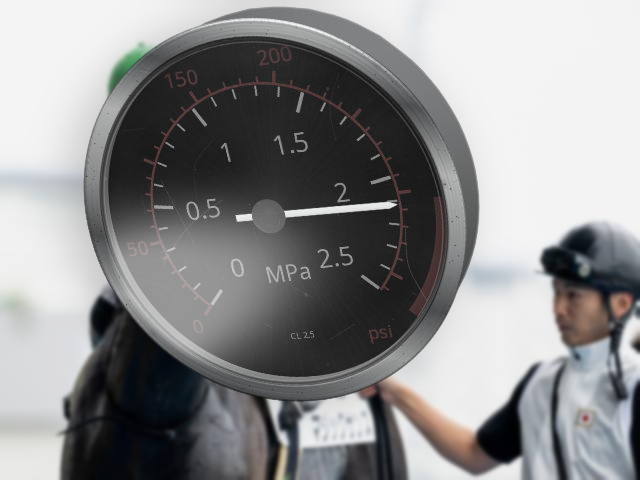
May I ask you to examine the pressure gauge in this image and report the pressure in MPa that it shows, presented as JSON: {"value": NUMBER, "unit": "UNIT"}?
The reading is {"value": 2.1, "unit": "MPa"}
